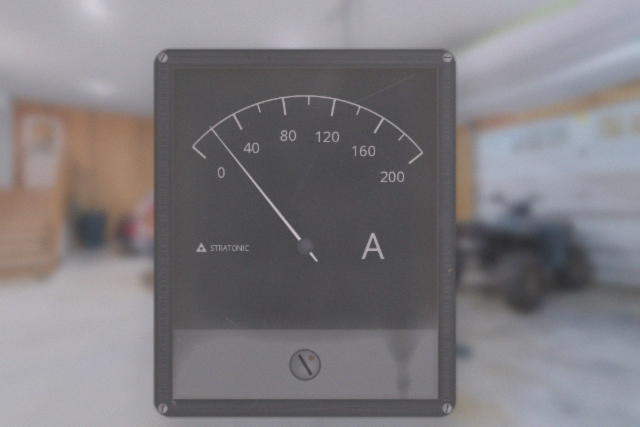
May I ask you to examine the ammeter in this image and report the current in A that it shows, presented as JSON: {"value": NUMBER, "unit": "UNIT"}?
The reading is {"value": 20, "unit": "A"}
